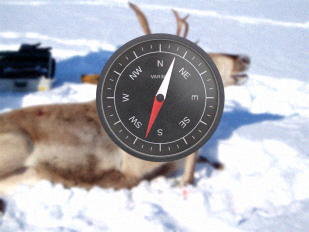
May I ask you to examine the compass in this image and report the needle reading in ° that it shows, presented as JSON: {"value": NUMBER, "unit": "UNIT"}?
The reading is {"value": 200, "unit": "°"}
